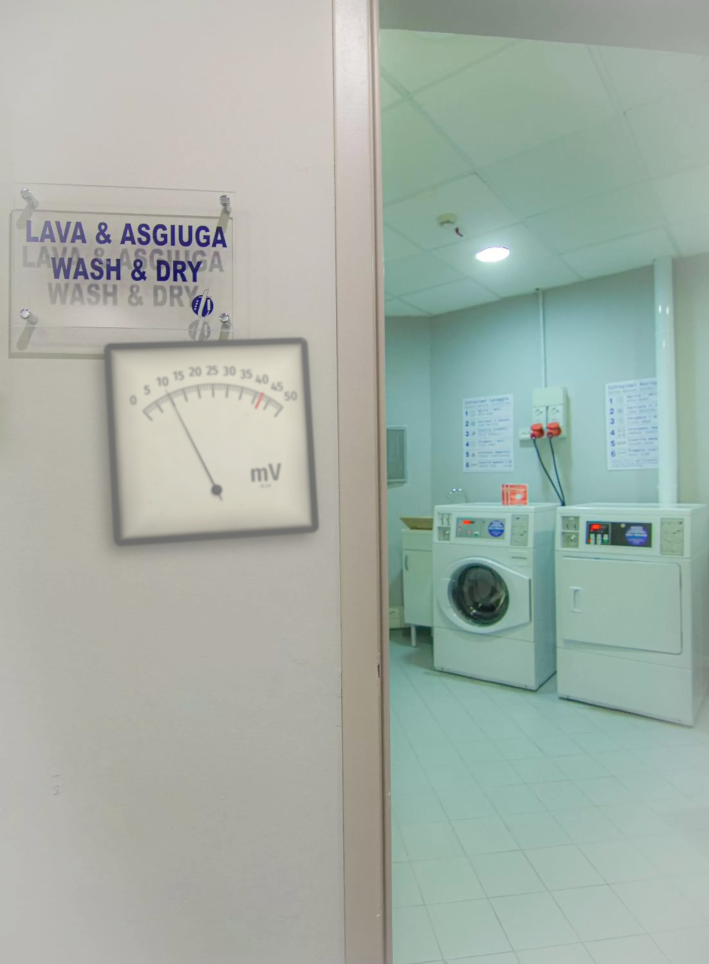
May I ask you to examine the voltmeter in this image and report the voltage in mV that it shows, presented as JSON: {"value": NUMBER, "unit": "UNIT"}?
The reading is {"value": 10, "unit": "mV"}
